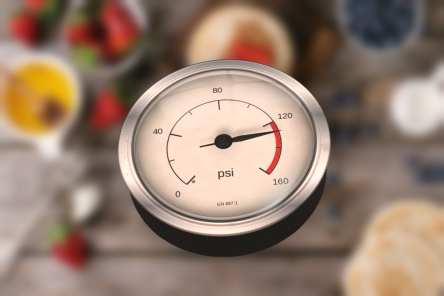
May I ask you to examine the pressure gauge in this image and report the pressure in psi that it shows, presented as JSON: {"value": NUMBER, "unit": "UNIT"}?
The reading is {"value": 130, "unit": "psi"}
